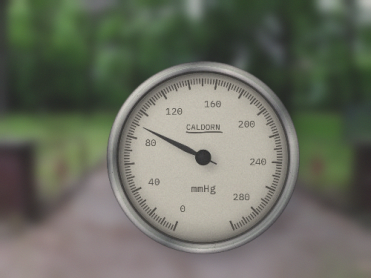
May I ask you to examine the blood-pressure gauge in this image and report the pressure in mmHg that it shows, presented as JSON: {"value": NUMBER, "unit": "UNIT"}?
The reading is {"value": 90, "unit": "mmHg"}
